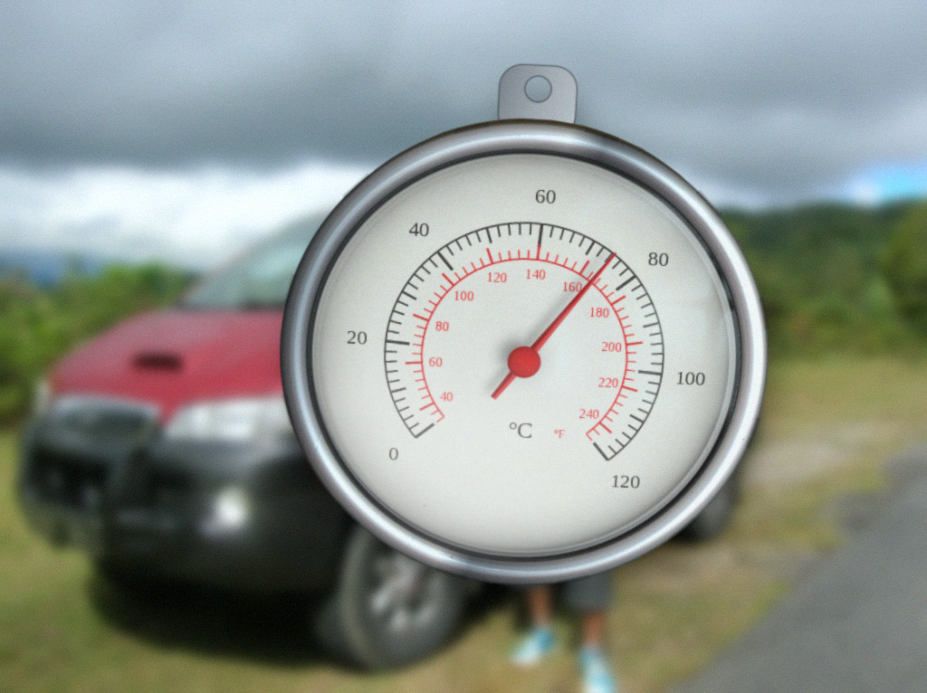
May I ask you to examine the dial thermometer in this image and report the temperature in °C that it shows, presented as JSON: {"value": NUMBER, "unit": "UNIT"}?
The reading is {"value": 74, "unit": "°C"}
